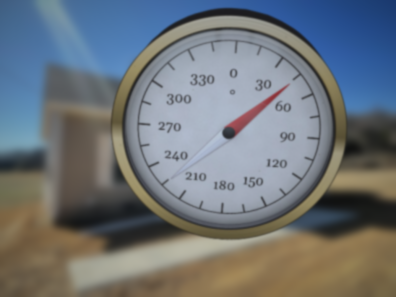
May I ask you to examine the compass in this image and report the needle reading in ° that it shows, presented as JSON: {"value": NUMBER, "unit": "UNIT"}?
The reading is {"value": 45, "unit": "°"}
